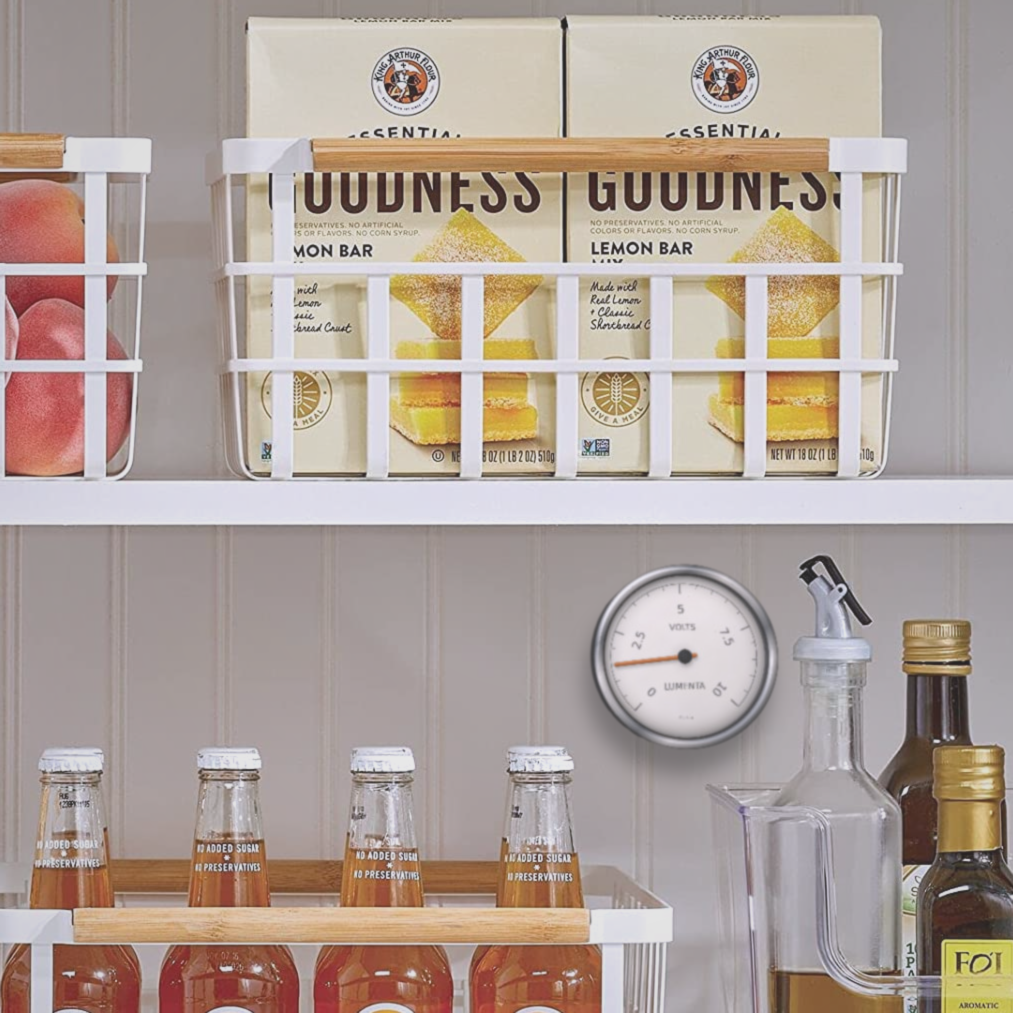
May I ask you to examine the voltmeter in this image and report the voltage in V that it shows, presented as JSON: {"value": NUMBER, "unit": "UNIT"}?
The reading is {"value": 1.5, "unit": "V"}
